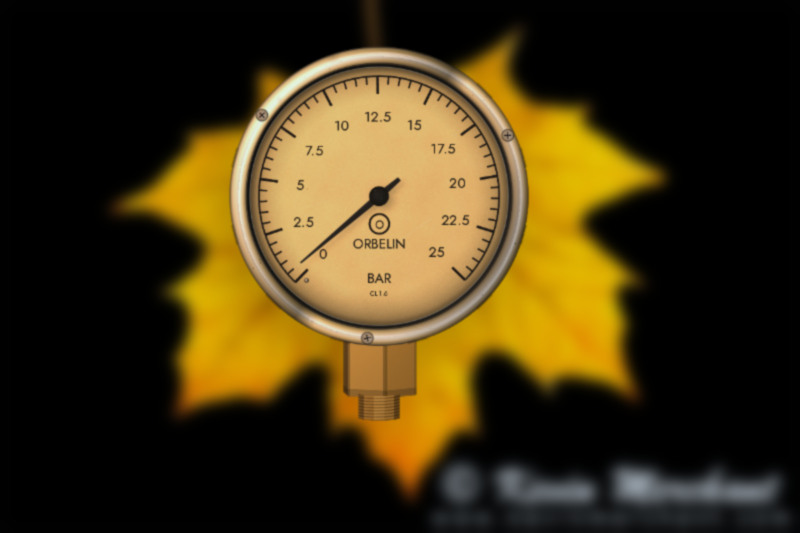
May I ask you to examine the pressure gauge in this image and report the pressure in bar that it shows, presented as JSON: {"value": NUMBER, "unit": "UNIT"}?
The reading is {"value": 0.5, "unit": "bar"}
